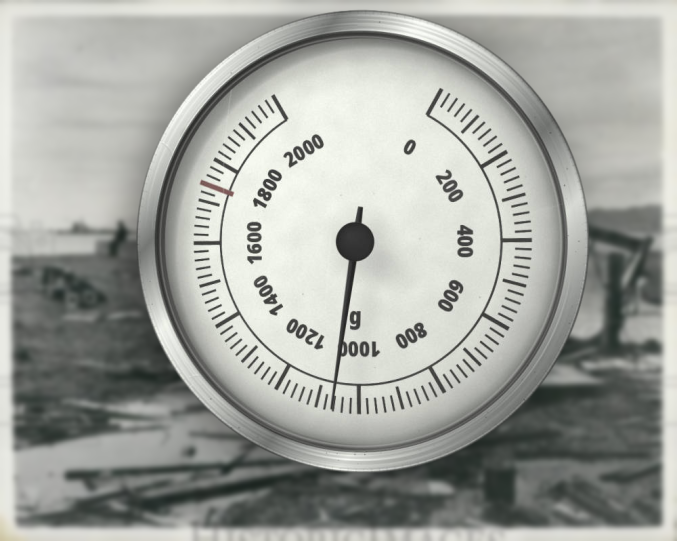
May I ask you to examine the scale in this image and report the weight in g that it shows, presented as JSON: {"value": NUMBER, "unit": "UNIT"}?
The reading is {"value": 1060, "unit": "g"}
